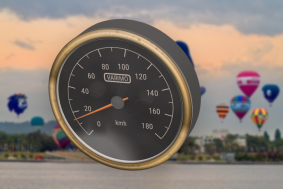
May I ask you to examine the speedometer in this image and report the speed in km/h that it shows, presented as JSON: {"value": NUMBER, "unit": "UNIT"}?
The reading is {"value": 15, "unit": "km/h"}
